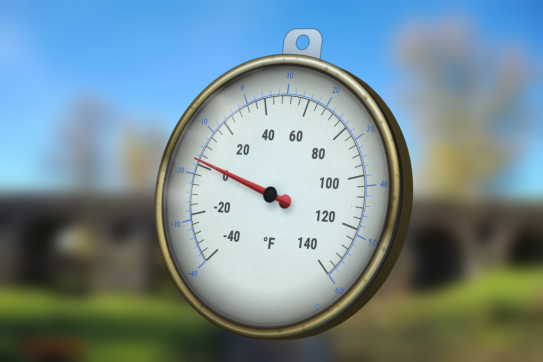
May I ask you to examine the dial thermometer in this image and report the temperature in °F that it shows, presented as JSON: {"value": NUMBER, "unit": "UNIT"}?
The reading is {"value": 2, "unit": "°F"}
